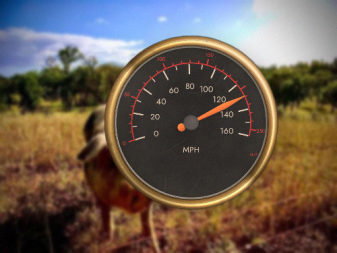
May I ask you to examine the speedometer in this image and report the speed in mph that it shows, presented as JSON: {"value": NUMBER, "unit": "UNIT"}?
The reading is {"value": 130, "unit": "mph"}
